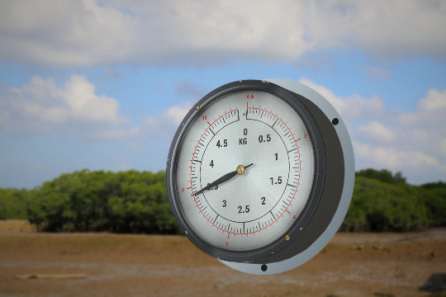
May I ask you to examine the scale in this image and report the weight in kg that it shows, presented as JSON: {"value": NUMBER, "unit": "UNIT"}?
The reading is {"value": 3.5, "unit": "kg"}
